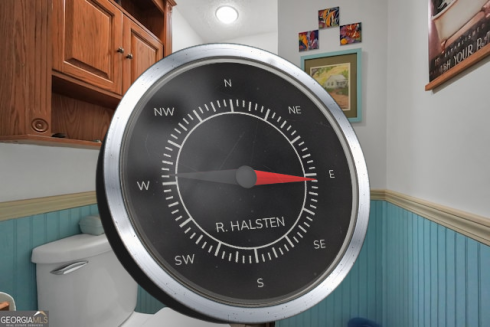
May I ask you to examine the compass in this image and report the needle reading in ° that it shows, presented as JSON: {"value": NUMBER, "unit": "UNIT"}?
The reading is {"value": 95, "unit": "°"}
